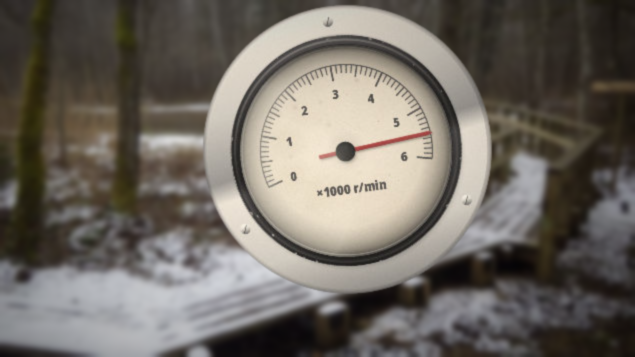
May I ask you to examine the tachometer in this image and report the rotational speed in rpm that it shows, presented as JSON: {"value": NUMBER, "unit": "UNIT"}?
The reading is {"value": 5500, "unit": "rpm"}
